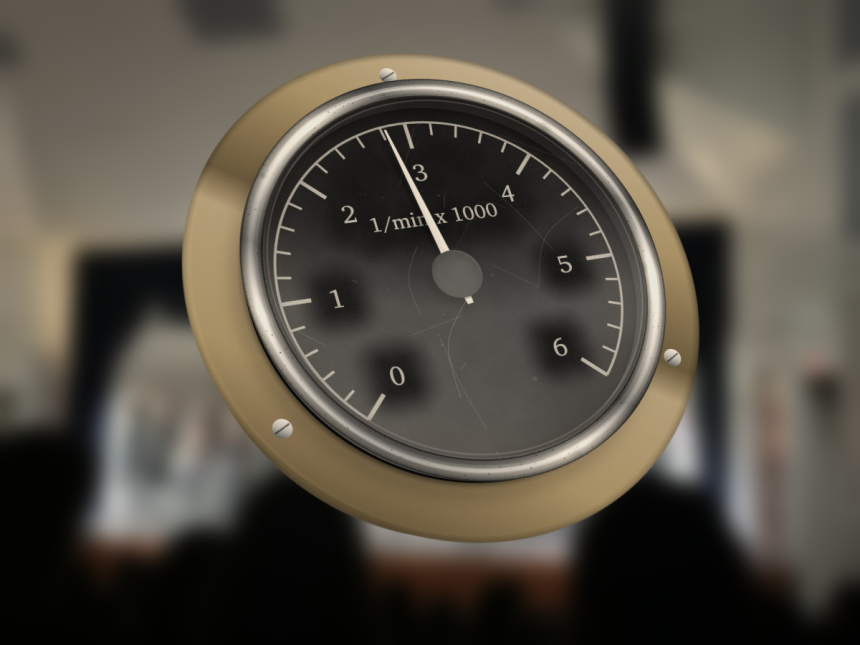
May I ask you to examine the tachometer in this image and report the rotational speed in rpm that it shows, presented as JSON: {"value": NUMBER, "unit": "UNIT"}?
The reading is {"value": 2800, "unit": "rpm"}
